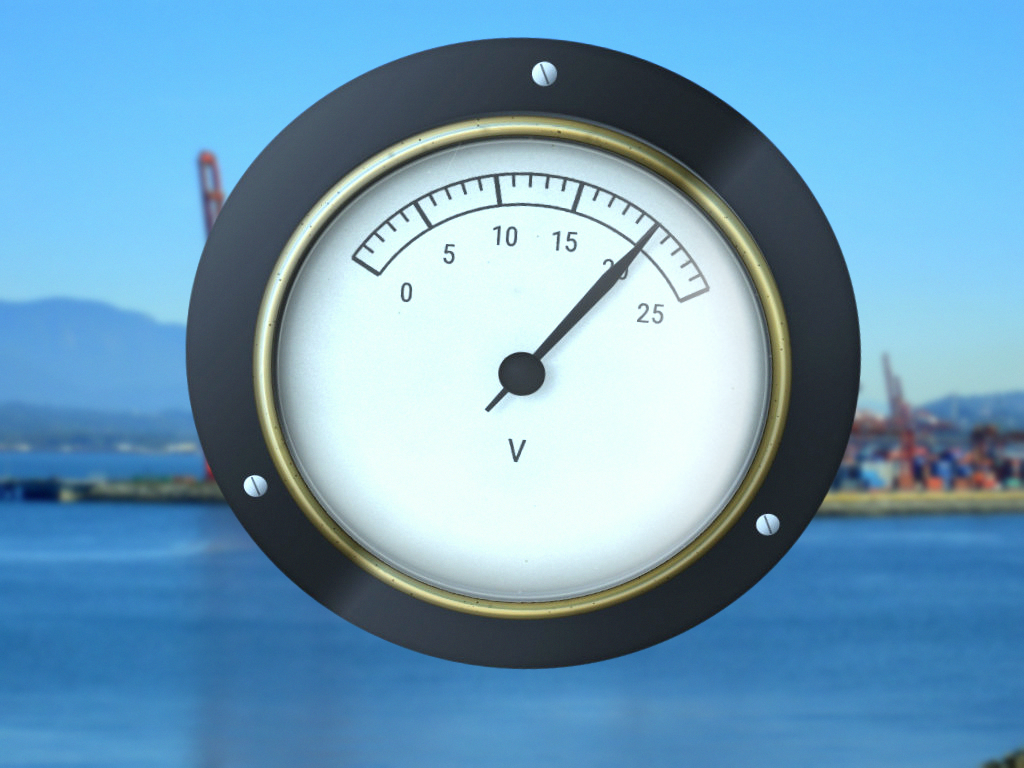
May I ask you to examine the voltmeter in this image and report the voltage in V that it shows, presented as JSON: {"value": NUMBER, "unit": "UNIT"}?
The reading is {"value": 20, "unit": "V"}
